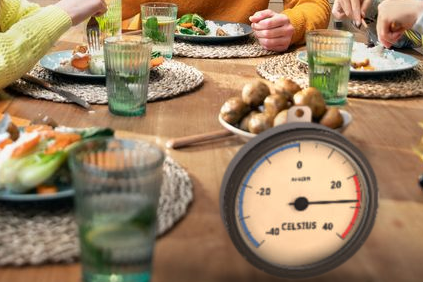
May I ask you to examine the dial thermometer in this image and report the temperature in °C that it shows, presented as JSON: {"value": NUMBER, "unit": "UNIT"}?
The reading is {"value": 27.5, "unit": "°C"}
